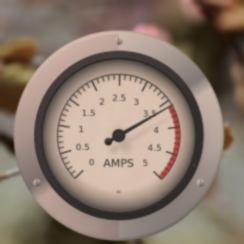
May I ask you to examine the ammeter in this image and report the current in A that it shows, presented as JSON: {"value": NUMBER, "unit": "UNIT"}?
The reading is {"value": 3.6, "unit": "A"}
